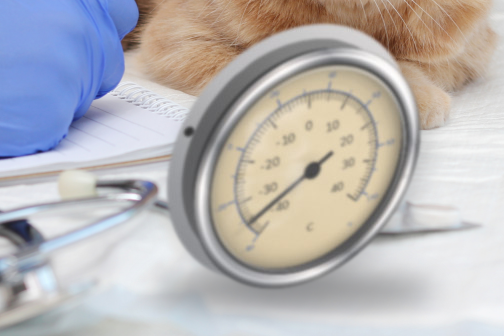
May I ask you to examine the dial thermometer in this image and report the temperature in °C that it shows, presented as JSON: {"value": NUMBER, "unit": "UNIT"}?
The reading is {"value": -35, "unit": "°C"}
